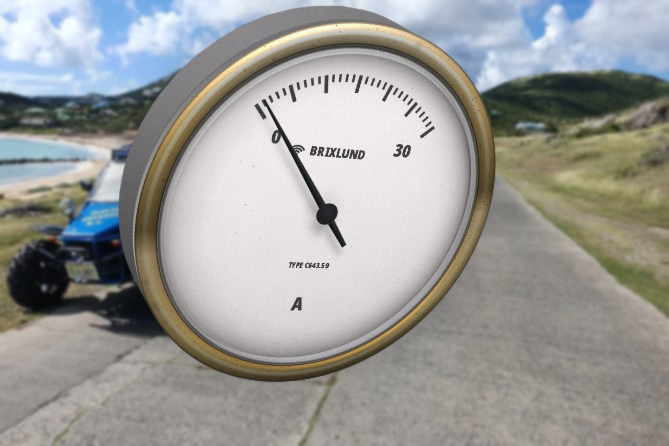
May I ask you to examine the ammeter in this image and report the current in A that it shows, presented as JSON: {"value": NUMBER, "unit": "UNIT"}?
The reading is {"value": 1, "unit": "A"}
